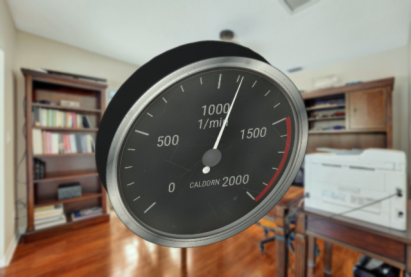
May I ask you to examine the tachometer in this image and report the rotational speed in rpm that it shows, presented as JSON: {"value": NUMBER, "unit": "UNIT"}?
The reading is {"value": 1100, "unit": "rpm"}
